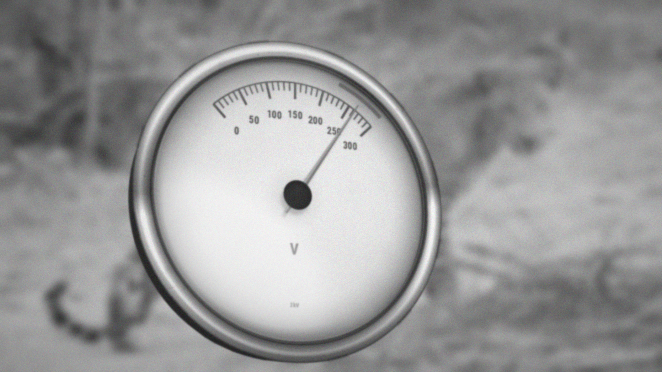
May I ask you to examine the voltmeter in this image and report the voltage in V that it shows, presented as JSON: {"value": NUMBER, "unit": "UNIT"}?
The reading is {"value": 260, "unit": "V"}
